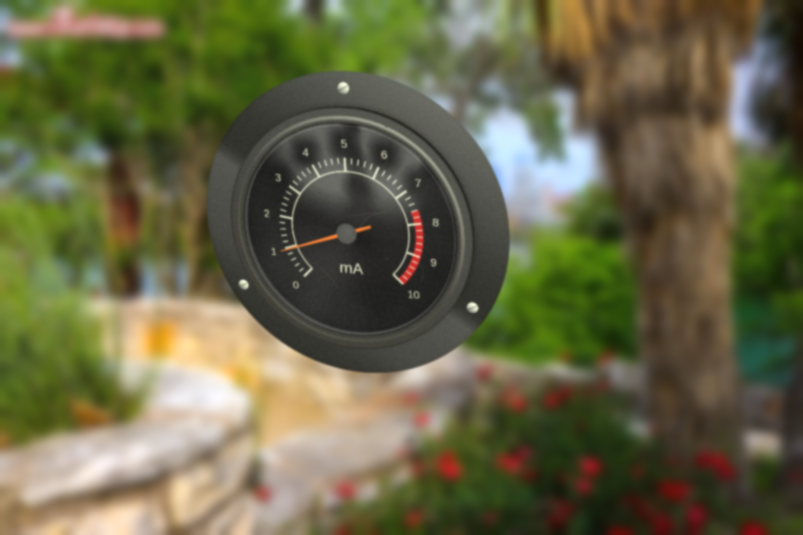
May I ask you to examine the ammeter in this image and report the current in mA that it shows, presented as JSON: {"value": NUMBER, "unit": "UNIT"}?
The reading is {"value": 1, "unit": "mA"}
